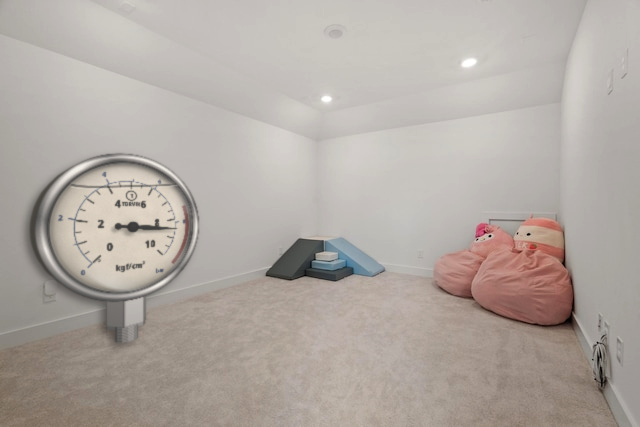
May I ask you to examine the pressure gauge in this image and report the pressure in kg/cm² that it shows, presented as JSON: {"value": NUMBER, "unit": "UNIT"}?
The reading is {"value": 8.5, "unit": "kg/cm²"}
